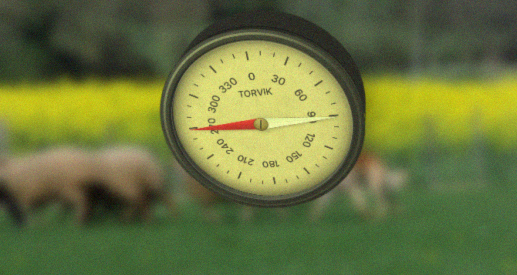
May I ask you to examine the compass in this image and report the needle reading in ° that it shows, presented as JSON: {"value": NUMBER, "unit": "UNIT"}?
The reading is {"value": 270, "unit": "°"}
